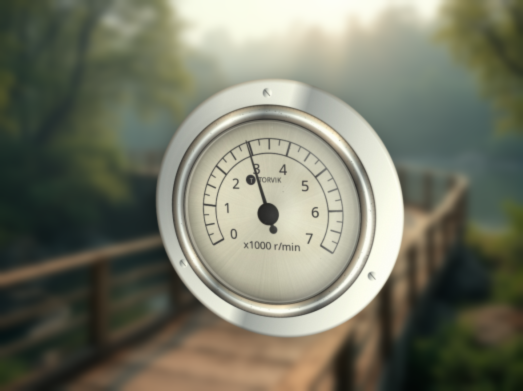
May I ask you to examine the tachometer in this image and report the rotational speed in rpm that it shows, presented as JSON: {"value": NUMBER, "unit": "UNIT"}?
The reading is {"value": 3000, "unit": "rpm"}
